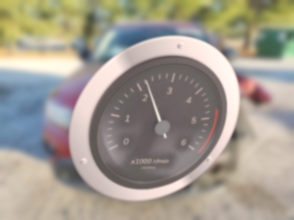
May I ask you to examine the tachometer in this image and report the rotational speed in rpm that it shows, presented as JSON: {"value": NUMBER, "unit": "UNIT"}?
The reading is {"value": 2200, "unit": "rpm"}
